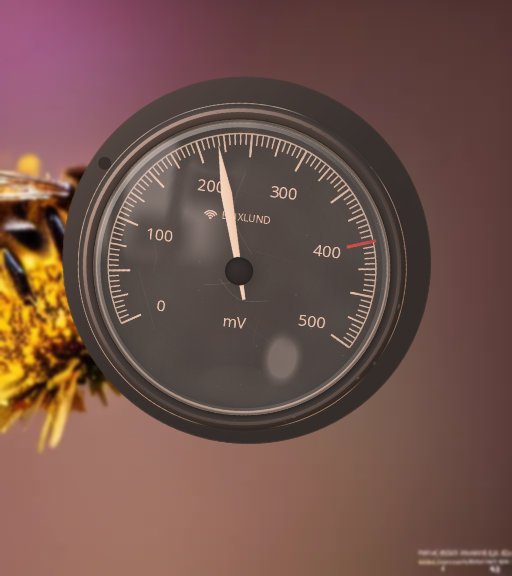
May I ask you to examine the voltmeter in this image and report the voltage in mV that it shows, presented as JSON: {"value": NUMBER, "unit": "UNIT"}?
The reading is {"value": 220, "unit": "mV"}
